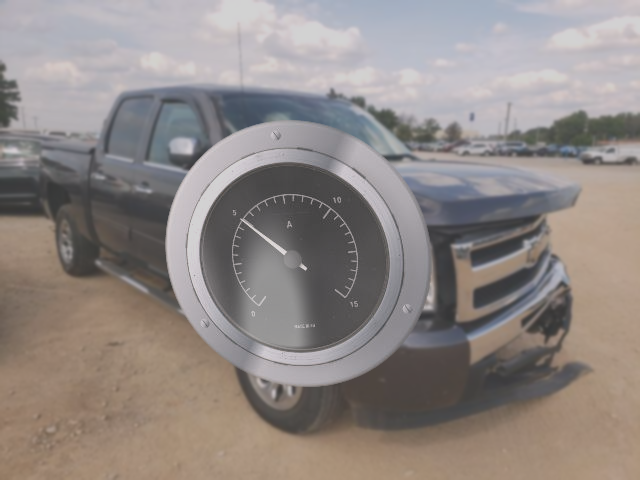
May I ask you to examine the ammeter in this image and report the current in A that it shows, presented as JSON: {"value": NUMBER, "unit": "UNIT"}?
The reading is {"value": 5, "unit": "A"}
